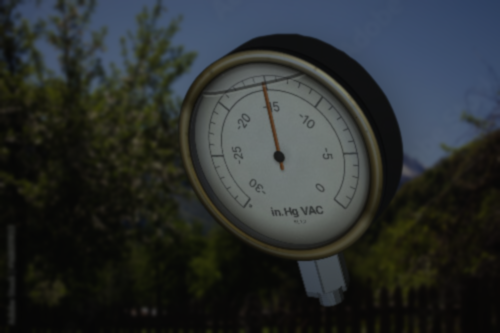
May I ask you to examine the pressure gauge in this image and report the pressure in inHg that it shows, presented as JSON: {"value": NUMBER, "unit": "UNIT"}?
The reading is {"value": -15, "unit": "inHg"}
